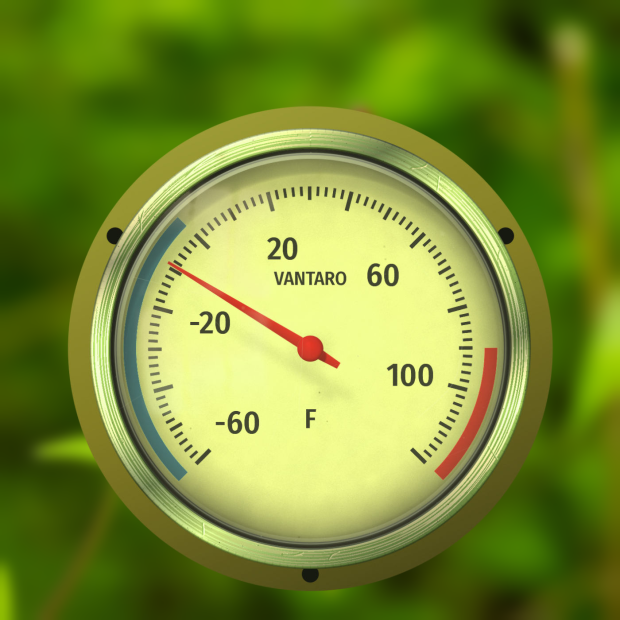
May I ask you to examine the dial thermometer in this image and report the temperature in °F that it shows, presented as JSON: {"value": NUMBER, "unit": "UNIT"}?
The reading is {"value": -9, "unit": "°F"}
